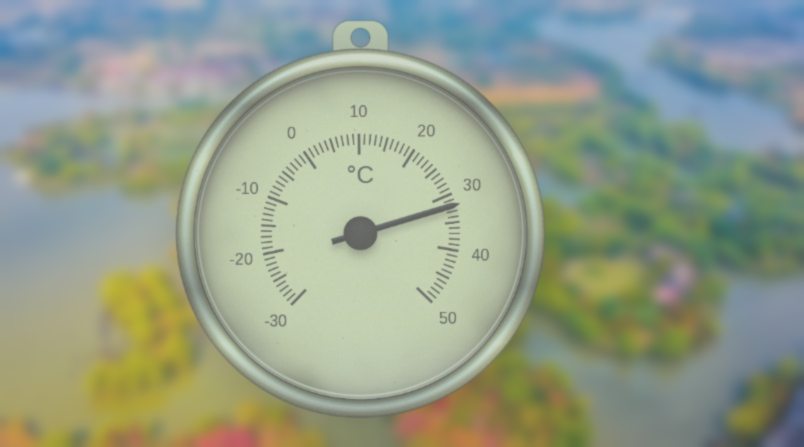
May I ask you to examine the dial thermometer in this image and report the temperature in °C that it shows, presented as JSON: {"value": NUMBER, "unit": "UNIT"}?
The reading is {"value": 32, "unit": "°C"}
